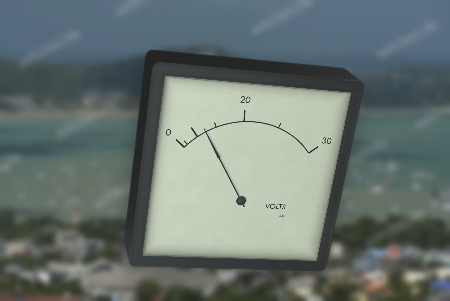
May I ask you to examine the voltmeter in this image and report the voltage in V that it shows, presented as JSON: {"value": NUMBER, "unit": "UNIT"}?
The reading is {"value": 12.5, "unit": "V"}
